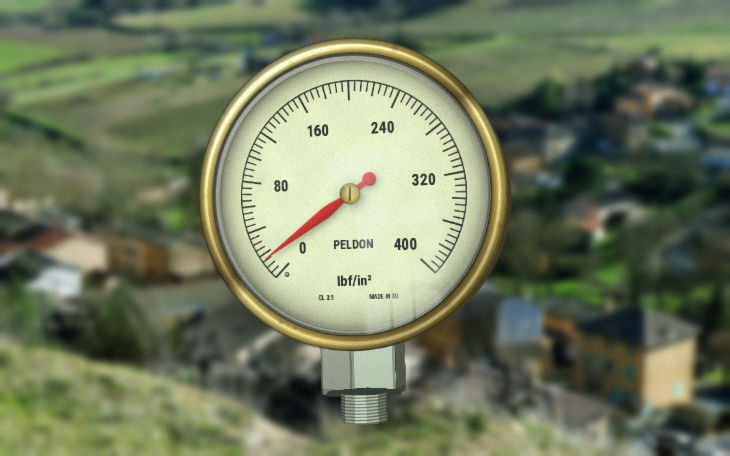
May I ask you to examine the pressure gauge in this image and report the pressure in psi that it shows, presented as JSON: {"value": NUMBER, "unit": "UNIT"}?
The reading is {"value": 15, "unit": "psi"}
